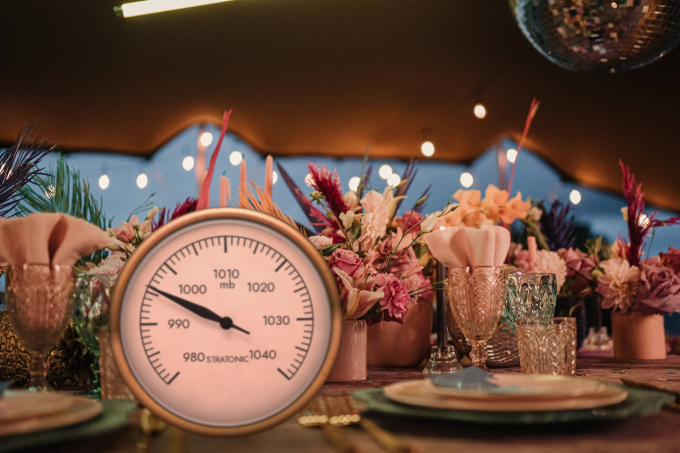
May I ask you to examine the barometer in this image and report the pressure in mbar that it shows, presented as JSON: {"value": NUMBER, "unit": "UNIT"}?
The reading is {"value": 996, "unit": "mbar"}
